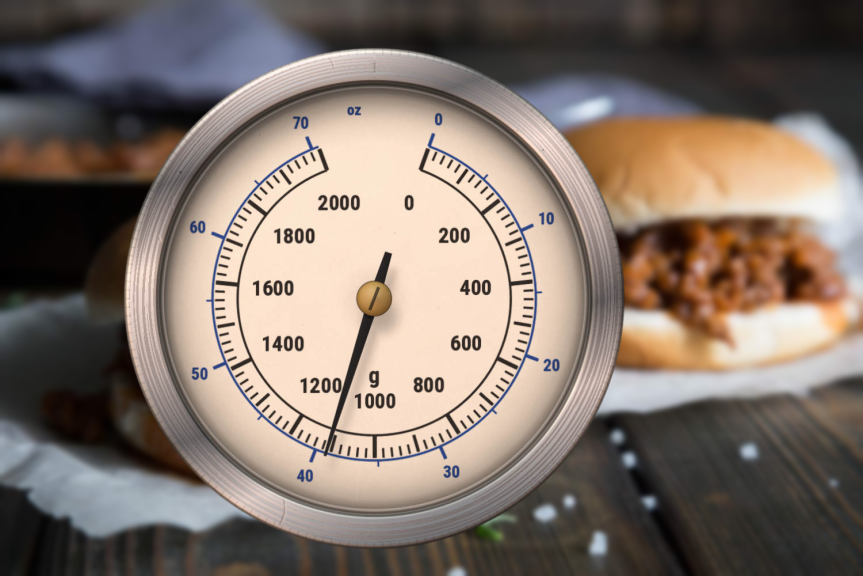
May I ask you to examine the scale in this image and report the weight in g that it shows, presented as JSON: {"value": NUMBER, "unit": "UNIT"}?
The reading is {"value": 1110, "unit": "g"}
